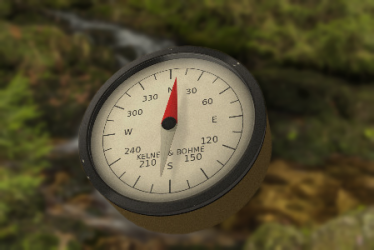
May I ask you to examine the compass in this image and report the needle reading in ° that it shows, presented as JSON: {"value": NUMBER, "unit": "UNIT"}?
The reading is {"value": 7.5, "unit": "°"}
